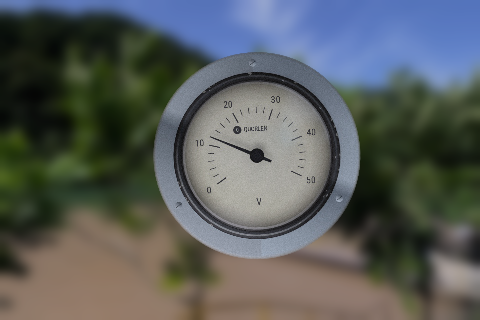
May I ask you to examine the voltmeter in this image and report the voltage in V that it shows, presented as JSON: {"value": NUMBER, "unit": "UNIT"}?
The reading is {"value": 12, "unit": "V"}
